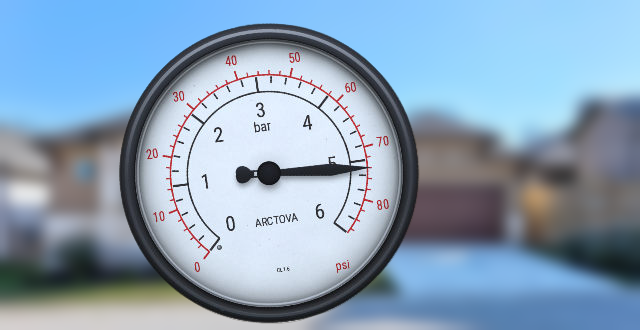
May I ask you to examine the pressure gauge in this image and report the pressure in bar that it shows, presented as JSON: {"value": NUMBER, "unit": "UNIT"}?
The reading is {"value": 5.1, "unit": "bar"}
